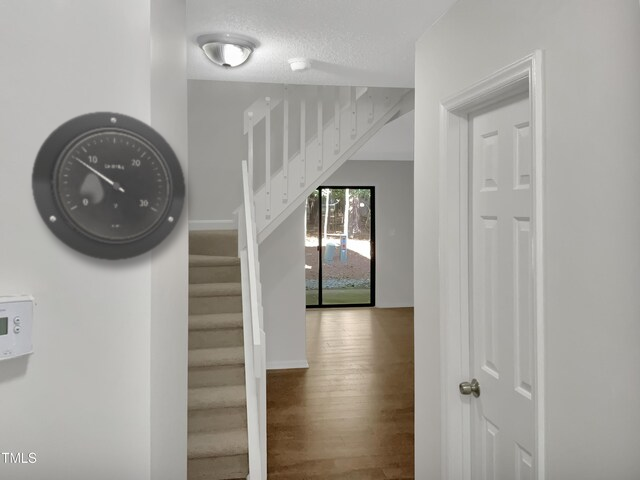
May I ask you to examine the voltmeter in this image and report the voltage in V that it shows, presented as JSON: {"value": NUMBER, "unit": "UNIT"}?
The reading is {"value": 8, "unit": "V"}
